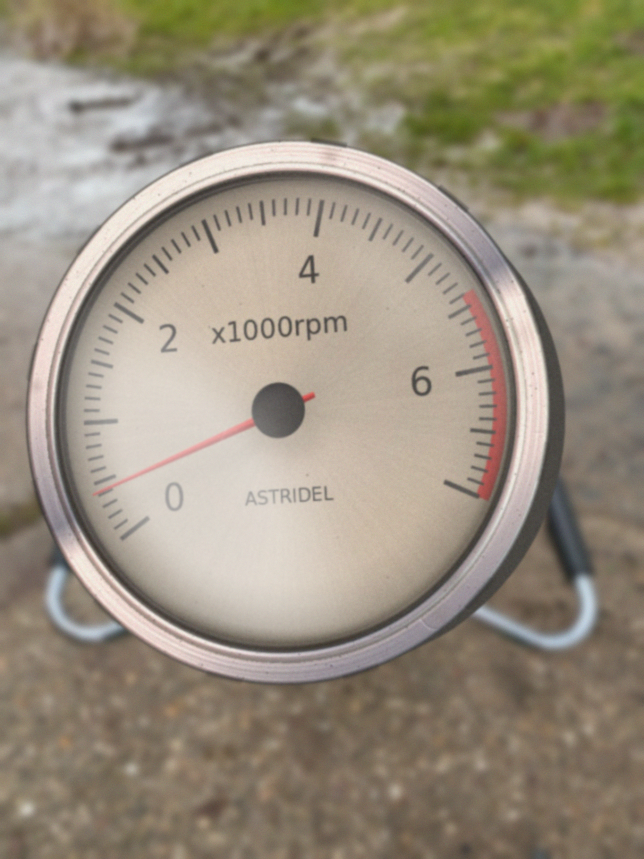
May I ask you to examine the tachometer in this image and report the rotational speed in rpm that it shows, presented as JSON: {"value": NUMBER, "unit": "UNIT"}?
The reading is {"value": 400, "unit": "rpm"}
